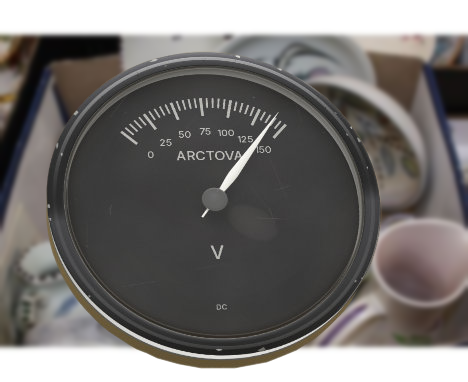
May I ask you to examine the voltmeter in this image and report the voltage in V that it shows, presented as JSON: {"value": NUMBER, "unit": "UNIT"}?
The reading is {"value": 140, "unit": "V"}
